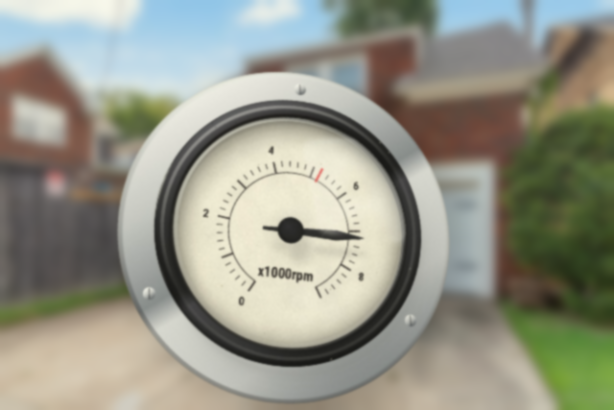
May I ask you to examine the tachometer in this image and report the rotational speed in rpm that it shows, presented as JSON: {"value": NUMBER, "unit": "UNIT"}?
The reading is {"value": 7200, "unit": "rpm"}
